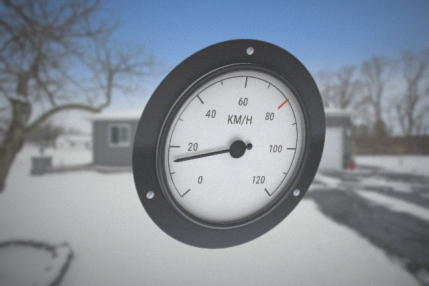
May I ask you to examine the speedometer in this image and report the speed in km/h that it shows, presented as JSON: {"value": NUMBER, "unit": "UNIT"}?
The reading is {"value": 15, "unit": "km/h"}
